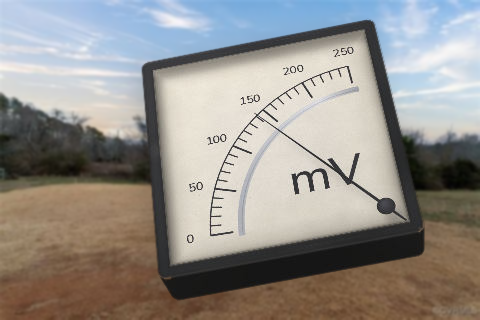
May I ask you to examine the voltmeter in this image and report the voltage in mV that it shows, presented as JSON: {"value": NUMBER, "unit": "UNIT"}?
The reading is {"value": 140, "unit": "mV"}
